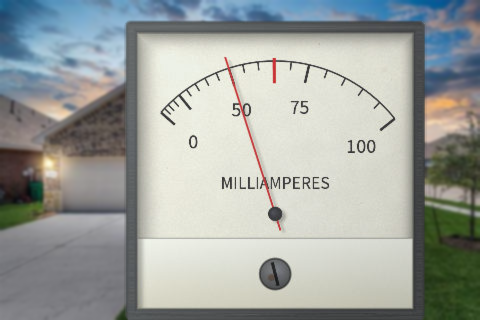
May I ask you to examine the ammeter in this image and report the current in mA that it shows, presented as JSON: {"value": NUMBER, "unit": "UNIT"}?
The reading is {"value": 50, "unit": "mA"}
